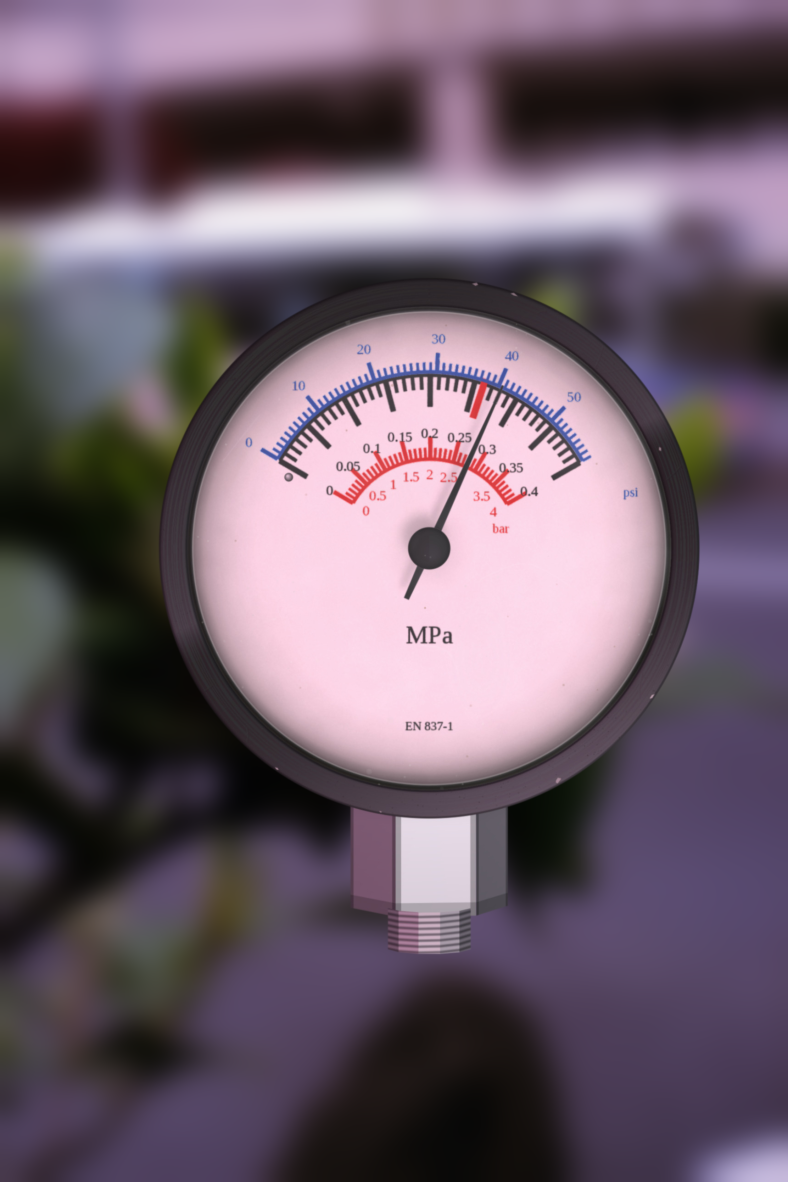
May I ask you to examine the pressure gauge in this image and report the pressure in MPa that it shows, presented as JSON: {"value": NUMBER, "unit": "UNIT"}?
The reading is {"value": 0.28, "unit": "MPa"}
